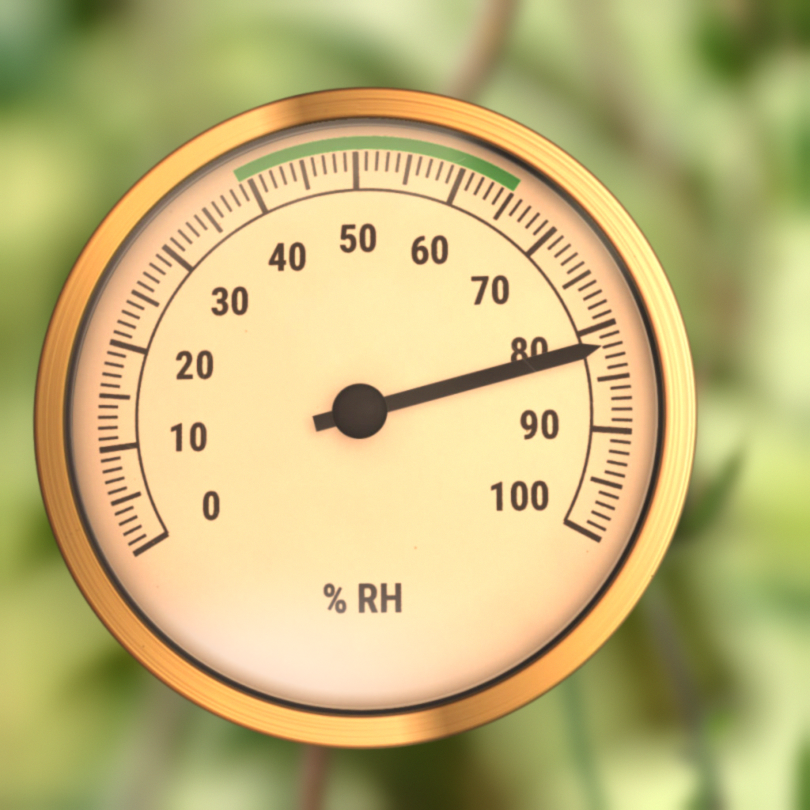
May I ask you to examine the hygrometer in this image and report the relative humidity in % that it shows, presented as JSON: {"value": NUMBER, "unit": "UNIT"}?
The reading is {"value": 82, "unit": "%"}
